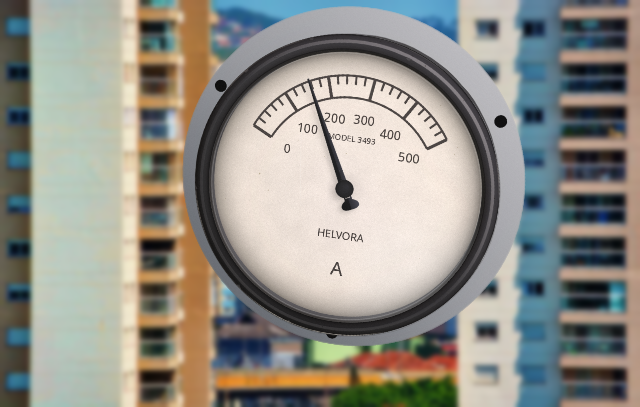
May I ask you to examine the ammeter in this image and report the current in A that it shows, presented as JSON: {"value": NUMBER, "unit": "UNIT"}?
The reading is {"value": 160, "unit": "A"}
